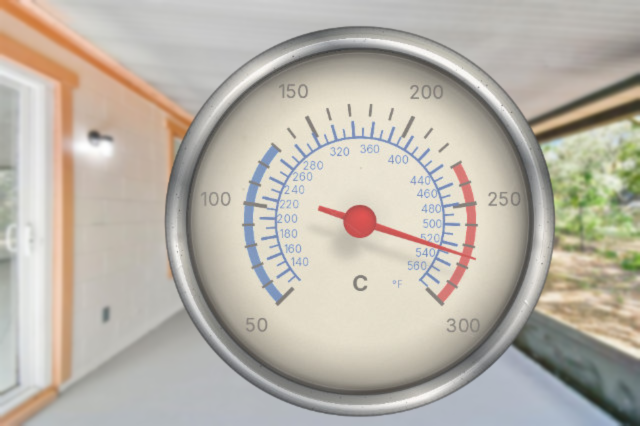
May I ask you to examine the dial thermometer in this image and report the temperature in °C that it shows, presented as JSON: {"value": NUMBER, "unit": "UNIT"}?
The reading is {"value": 275, "unit": "°C"}
